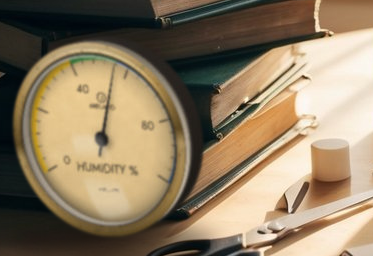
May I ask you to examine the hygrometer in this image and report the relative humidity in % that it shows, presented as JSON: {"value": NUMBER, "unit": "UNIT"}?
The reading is {"value": 56, "unit": "%"}
